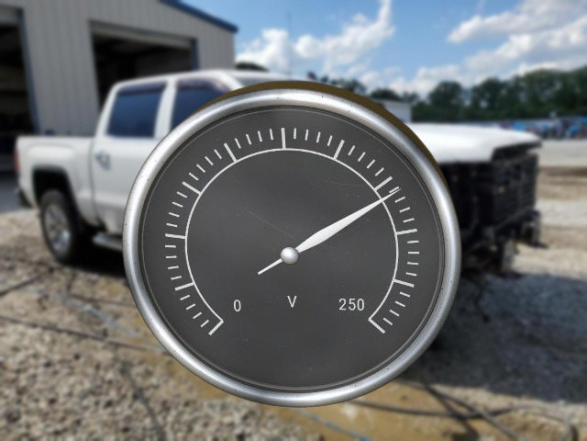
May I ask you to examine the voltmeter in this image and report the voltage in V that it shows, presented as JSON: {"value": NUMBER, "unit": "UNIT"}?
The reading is {"value": 180, "unit": "V"}
